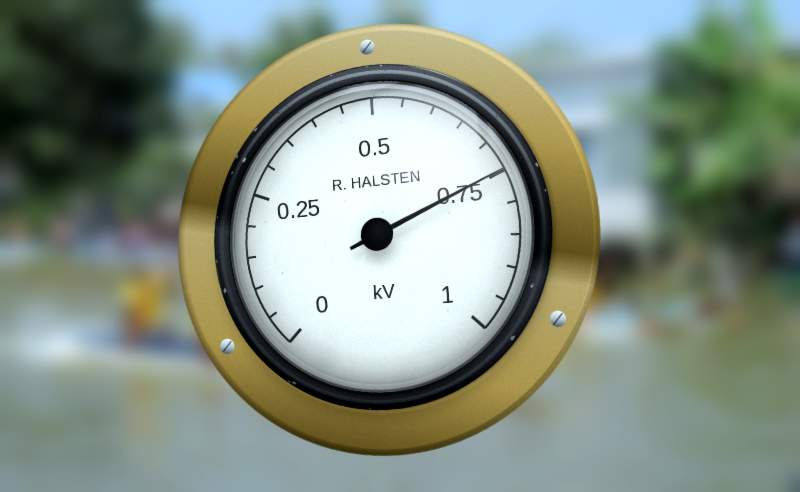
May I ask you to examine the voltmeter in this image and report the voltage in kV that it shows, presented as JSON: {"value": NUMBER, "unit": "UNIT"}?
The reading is {"value": 0.75, "unit": "kV"}
